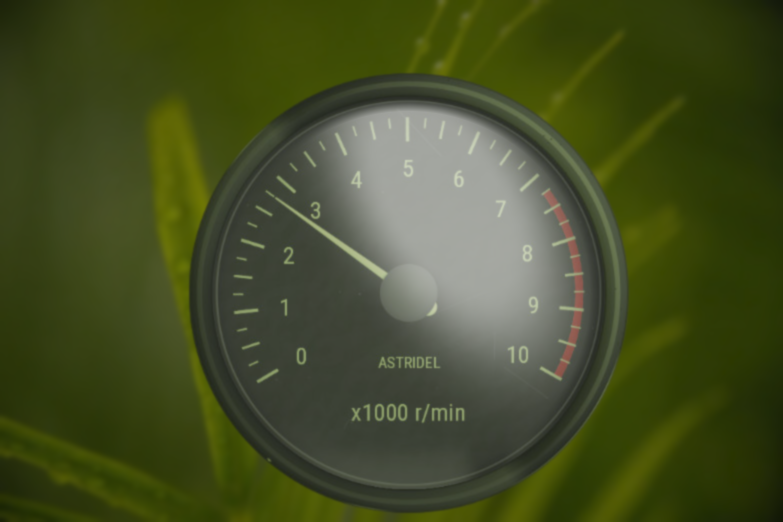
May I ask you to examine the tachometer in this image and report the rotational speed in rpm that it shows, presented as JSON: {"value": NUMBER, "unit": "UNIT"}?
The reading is {"value": 2750, "unit": "rpm"}
